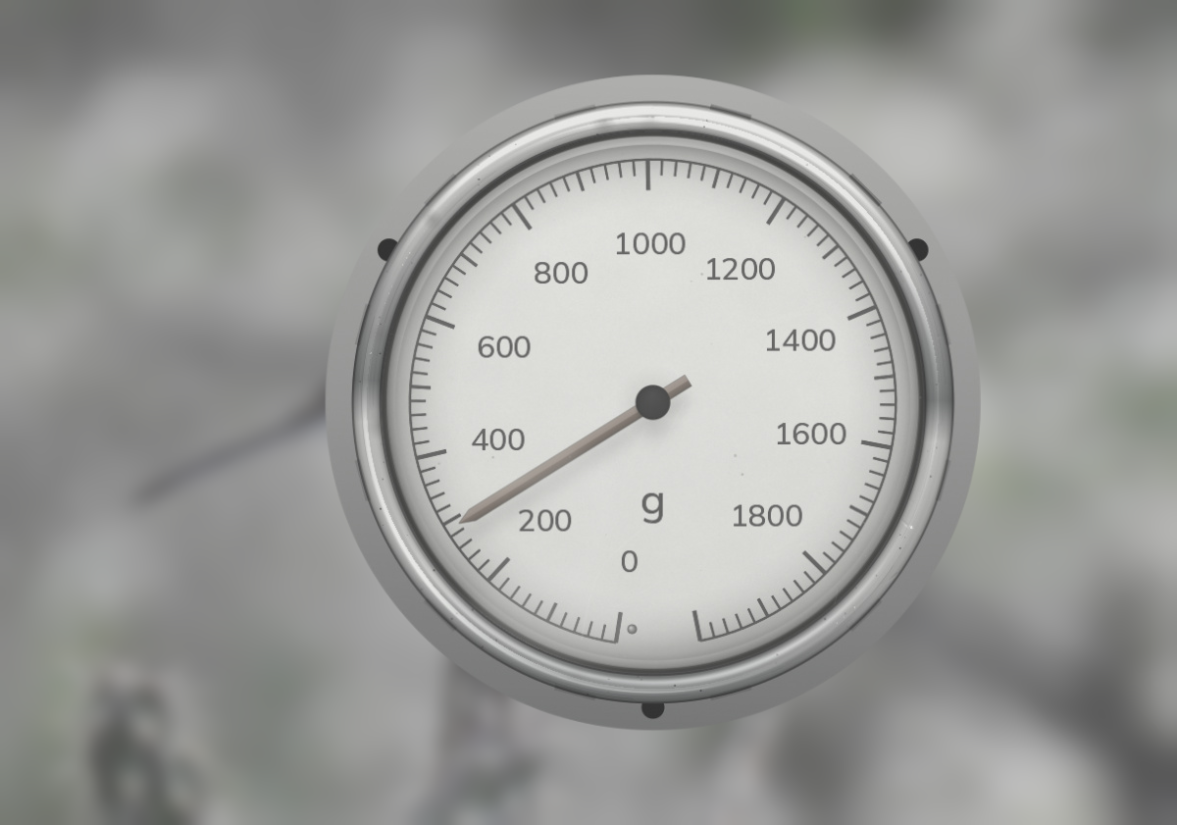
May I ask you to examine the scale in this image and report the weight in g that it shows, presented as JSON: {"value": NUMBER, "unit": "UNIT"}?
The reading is {"value": 290, "unit": "g"}
